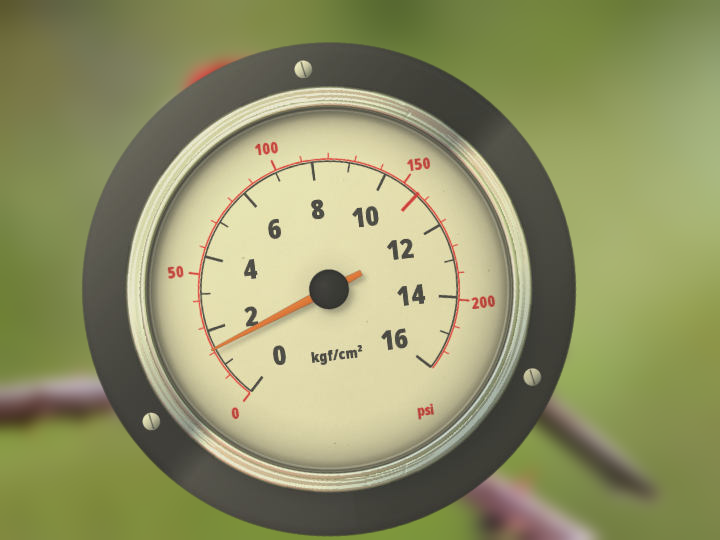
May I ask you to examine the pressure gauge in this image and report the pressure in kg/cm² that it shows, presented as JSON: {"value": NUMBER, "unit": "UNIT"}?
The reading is {"value": 1.5, "unit": "kg/cm²"}
